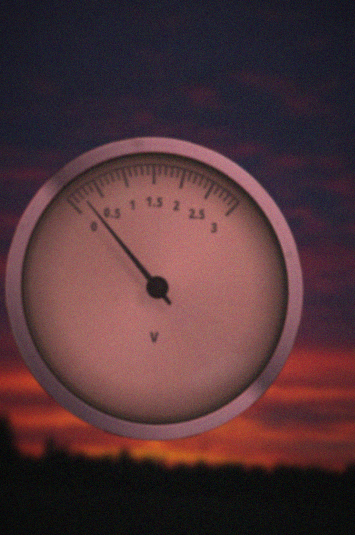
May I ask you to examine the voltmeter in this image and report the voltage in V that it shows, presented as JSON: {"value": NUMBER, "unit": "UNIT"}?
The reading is {"value": 0.2, "unit": "V"}
